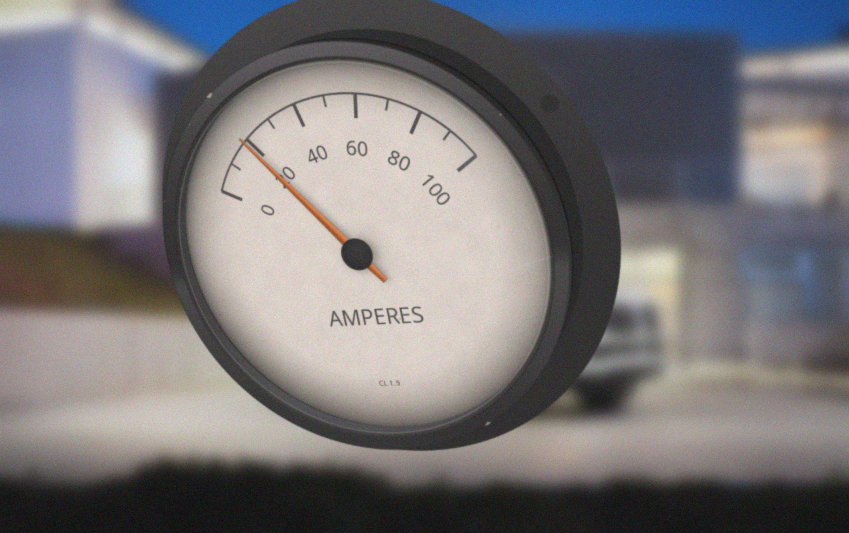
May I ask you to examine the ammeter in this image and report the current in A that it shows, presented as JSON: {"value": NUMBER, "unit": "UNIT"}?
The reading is {"value": 20, "unit": "A"}
